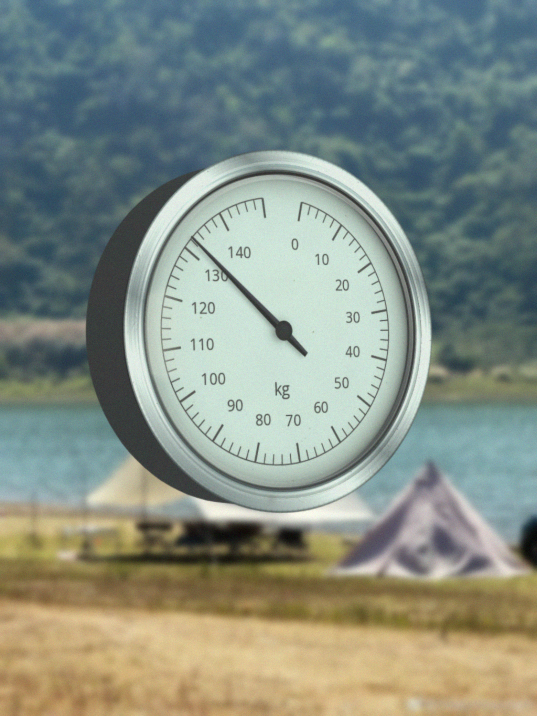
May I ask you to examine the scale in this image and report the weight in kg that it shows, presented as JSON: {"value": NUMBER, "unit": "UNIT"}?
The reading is {"value": 132, "unit": "kg"}
